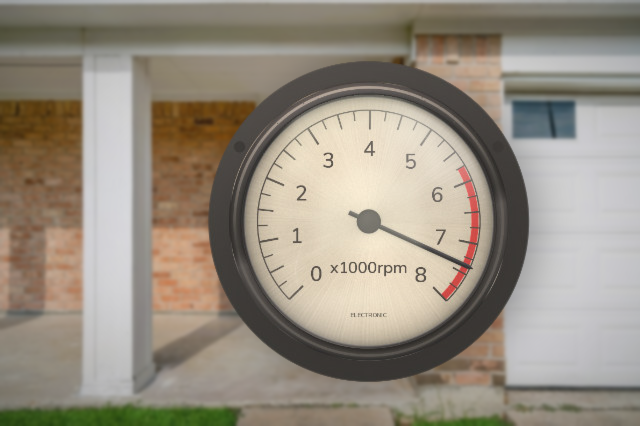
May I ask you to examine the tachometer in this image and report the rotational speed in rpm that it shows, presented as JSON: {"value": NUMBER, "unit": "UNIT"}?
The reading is {"value": 7375, "unit": "rpm"}
